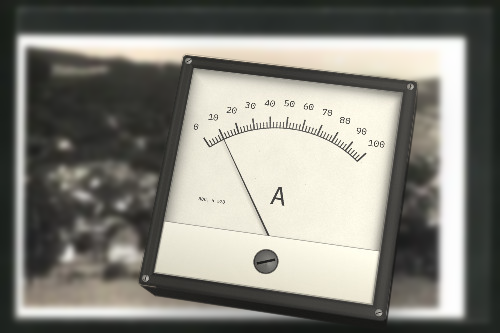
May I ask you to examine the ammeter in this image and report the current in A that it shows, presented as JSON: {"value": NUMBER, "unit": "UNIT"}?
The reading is {"value": 10, "unit": "A"}
